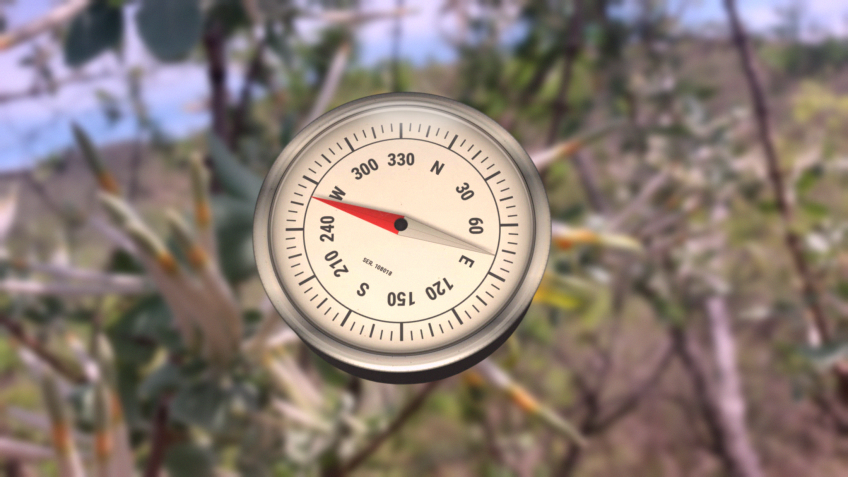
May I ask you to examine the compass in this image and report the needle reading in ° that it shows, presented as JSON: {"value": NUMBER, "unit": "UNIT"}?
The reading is {"value": 260, "unit": "°"}
